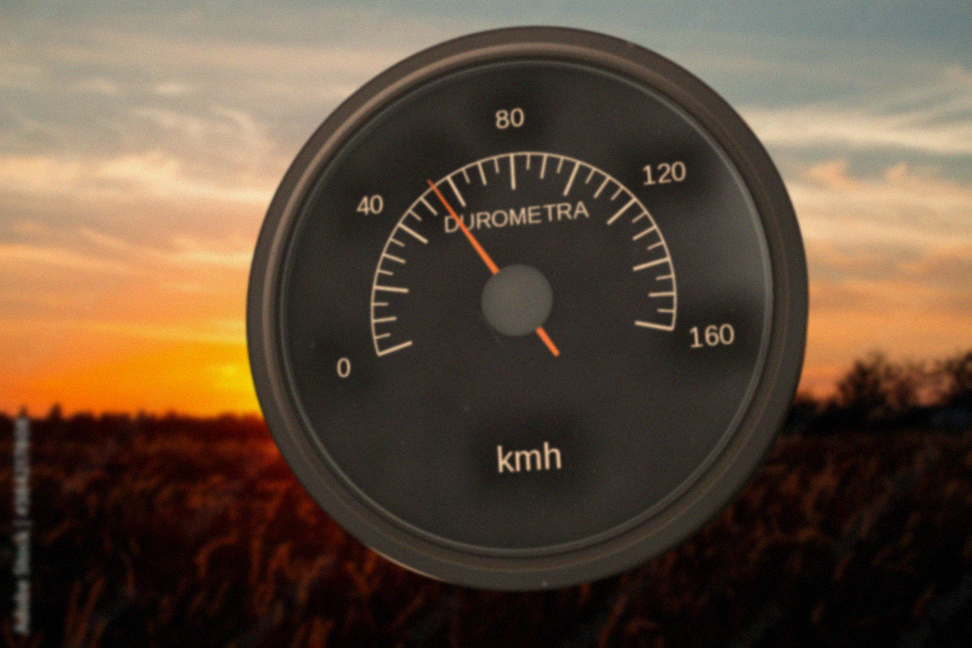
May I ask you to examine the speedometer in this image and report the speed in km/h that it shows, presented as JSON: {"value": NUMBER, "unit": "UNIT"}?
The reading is {"value": 55, "unit": "km/h"}
